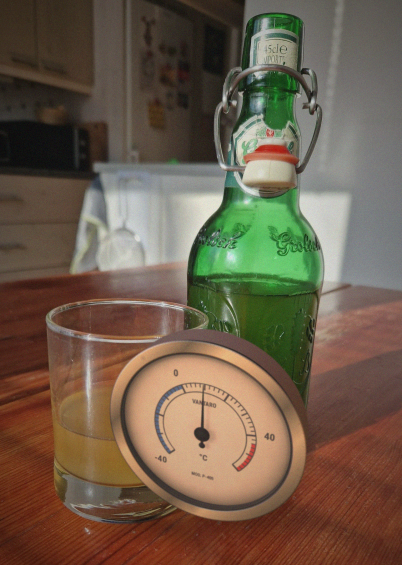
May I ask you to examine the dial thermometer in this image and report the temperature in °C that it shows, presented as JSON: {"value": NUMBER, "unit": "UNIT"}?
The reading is {"value": 10, "unit": "°C"}
